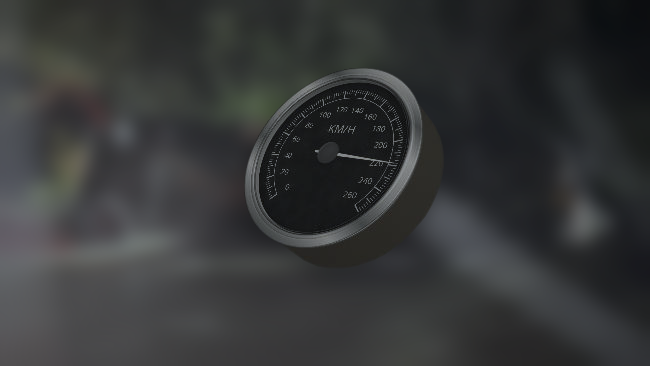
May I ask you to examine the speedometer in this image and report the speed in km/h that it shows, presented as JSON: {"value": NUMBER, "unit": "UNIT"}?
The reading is {"value": 220, "unit": "km/h"}
